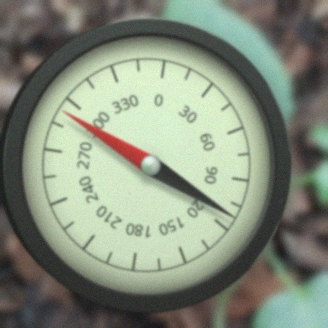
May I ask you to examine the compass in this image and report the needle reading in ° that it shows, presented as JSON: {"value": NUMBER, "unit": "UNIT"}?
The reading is {"value": 292.5, "unit": "°"}
